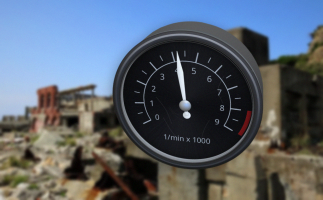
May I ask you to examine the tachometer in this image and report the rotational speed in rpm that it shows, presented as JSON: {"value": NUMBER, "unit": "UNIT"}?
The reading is {"value": 4250, "unit": "rpm"}
